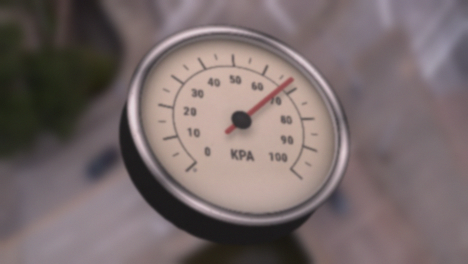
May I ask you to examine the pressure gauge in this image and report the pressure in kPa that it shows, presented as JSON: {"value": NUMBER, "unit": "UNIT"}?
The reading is {"value": 67.5, "unit": "kPa"}
